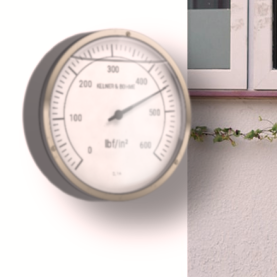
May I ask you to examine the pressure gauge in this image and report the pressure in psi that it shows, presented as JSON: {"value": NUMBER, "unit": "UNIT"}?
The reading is {"value": 450, "unit": "psi"}
